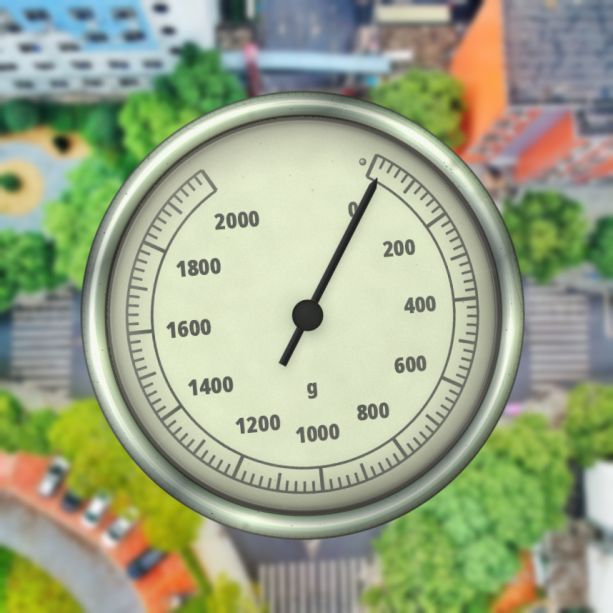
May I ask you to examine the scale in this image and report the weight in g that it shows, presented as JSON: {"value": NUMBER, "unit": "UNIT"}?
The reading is {"value": 20, "unit": "g"}
